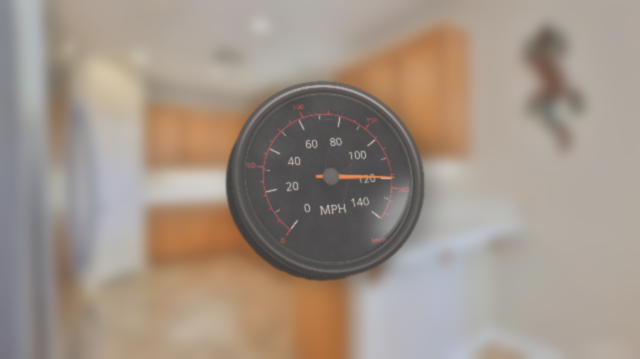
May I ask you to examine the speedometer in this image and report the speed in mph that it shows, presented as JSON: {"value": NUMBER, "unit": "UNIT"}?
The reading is {"value": 120, "unit": "mph"}
